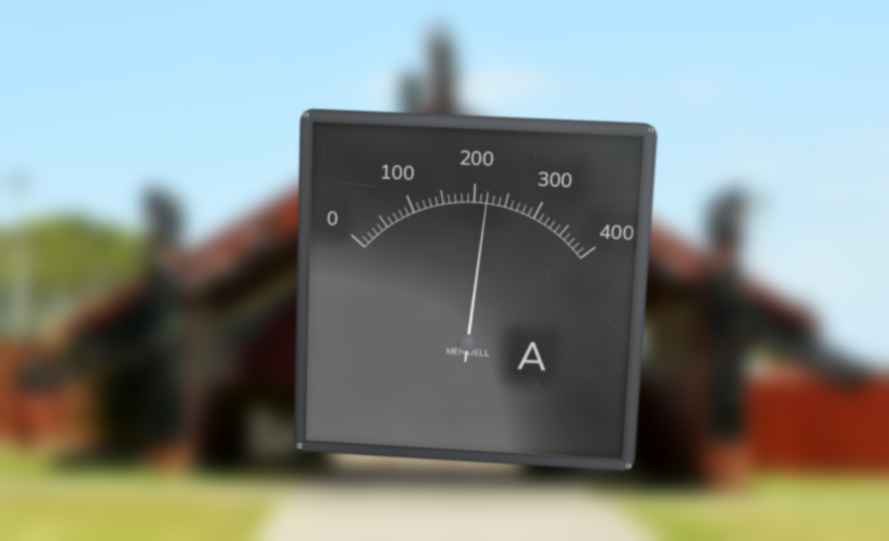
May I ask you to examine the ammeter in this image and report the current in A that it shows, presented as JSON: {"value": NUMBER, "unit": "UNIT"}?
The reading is {"value": 220, "unit": "A"}
